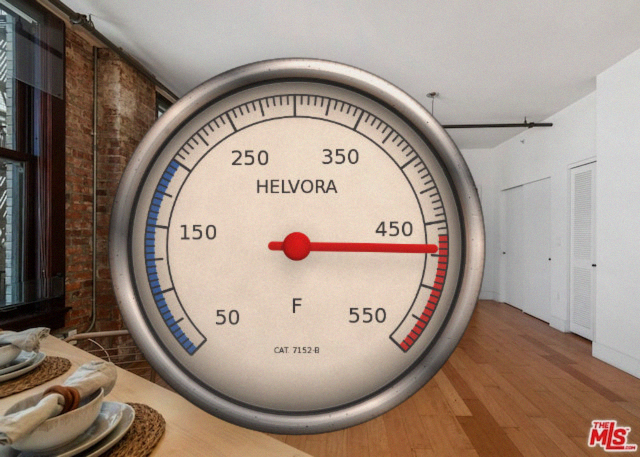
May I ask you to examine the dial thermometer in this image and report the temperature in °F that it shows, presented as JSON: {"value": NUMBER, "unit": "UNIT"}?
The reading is {"value": 470, "unit": "°F"}
